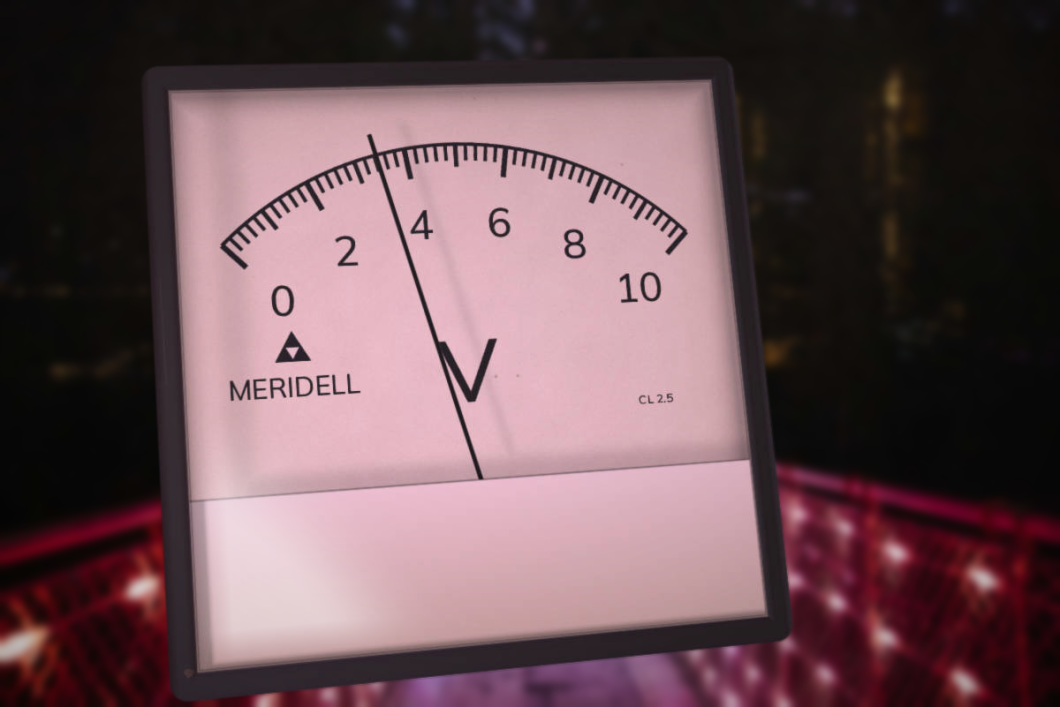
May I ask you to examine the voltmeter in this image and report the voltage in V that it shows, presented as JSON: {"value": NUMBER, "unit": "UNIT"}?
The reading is {"value": 3.4, "unit": "V"}
